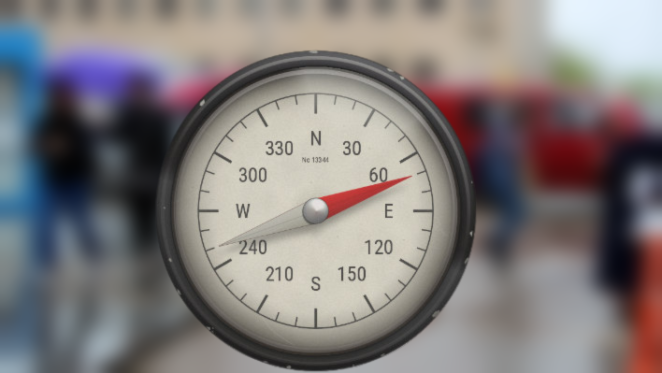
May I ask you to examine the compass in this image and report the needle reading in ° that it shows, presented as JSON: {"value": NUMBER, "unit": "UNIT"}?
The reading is {"value": 70, "unit": "°"}
